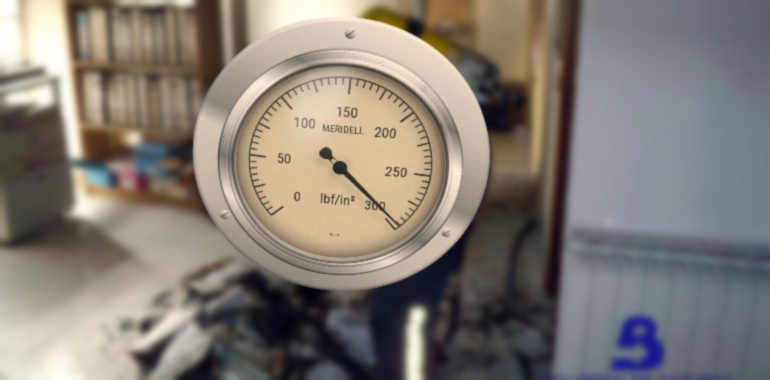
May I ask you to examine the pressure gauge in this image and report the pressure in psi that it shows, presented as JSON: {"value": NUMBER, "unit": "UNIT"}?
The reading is {"value": 295, "unit": "psi"}
